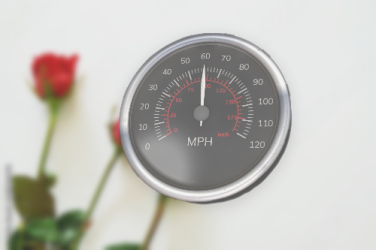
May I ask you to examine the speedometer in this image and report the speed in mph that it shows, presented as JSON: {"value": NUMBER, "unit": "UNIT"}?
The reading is {"value": 60, "unit": "mph"}
